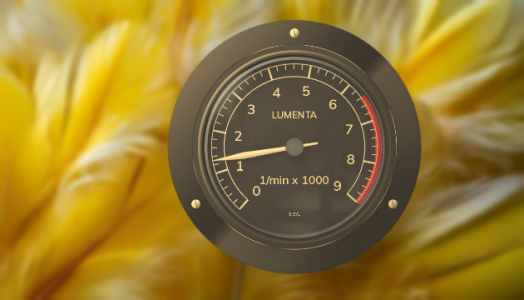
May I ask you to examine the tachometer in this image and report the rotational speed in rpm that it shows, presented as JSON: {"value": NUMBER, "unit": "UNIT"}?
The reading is {"value": 1300, "unit": "rpm"}
